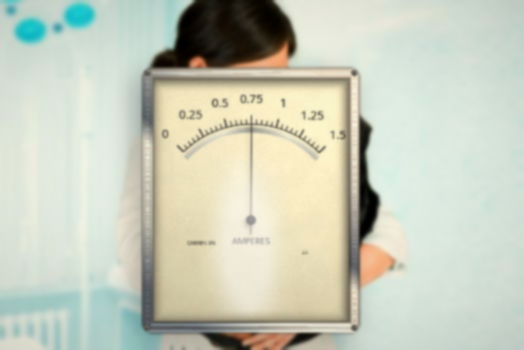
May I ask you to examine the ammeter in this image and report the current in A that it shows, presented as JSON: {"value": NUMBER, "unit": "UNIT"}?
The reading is {"value": 0.75, "unit": "A"}
